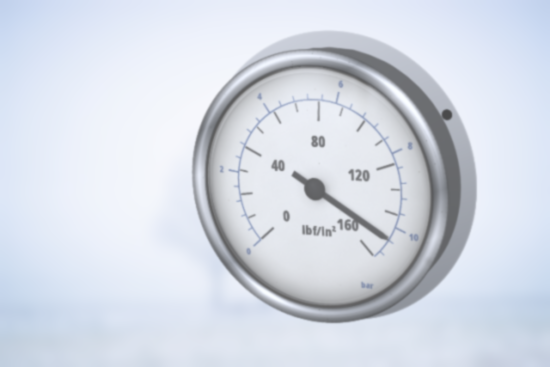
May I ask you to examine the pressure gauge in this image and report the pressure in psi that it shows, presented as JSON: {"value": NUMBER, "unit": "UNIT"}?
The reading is {"value": 150, "unit": "psi"}
